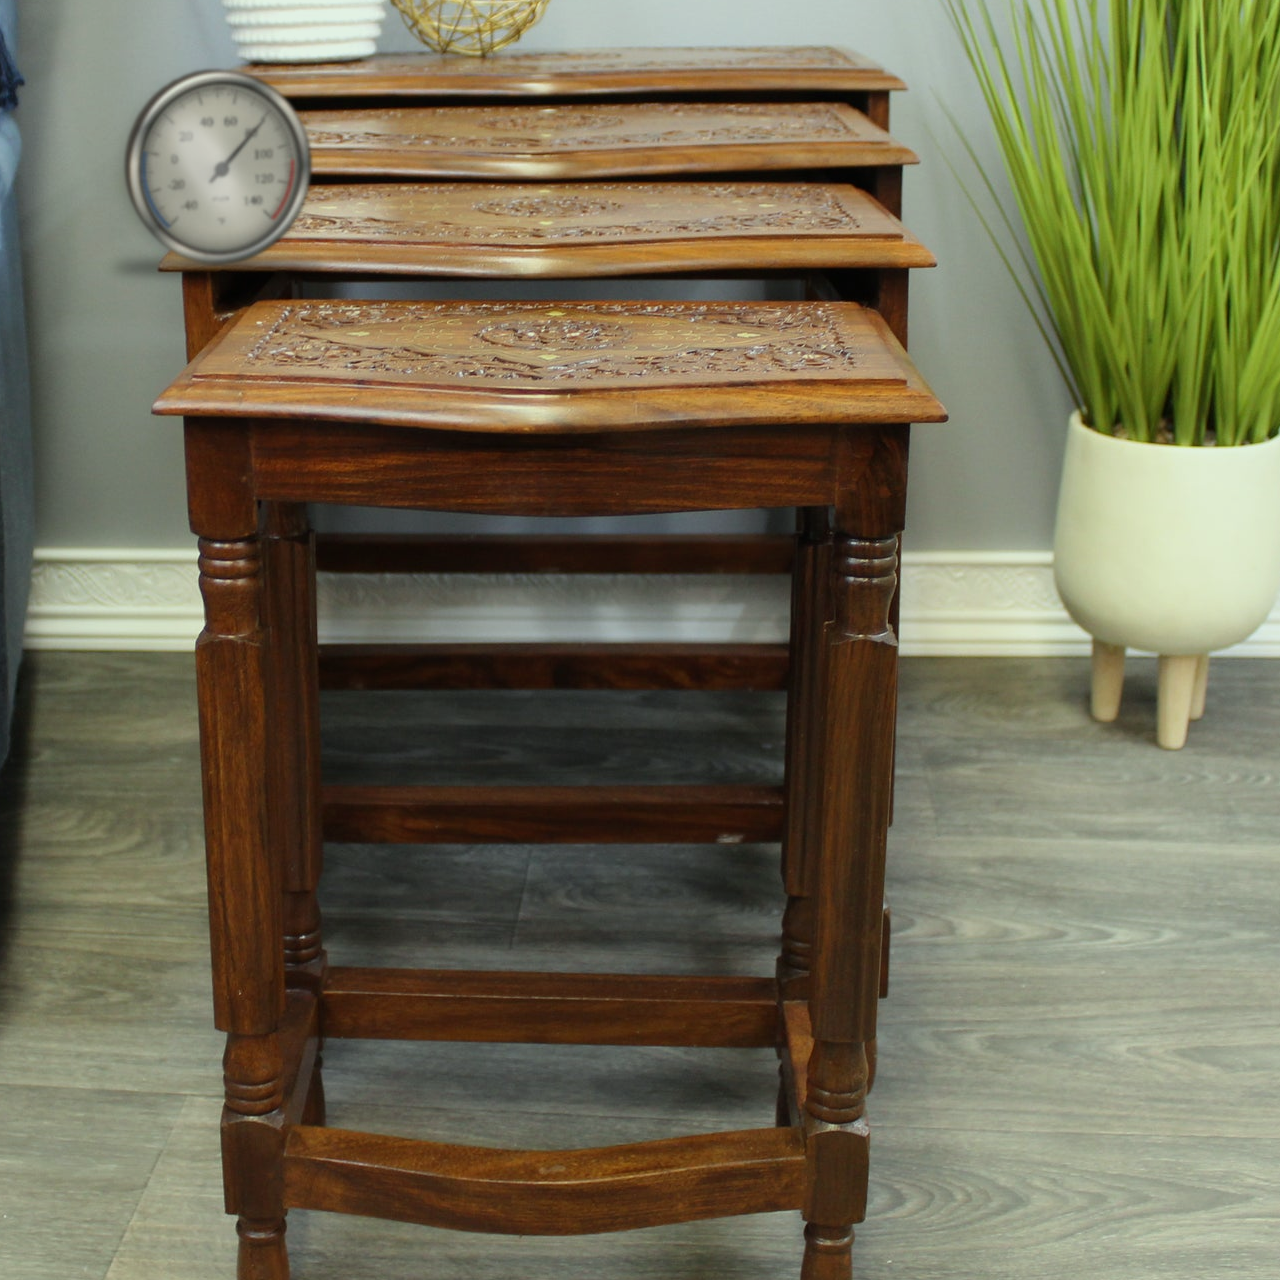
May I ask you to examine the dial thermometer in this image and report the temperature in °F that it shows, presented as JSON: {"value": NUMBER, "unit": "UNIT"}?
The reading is {"value": 80, "unit": "°F"}
